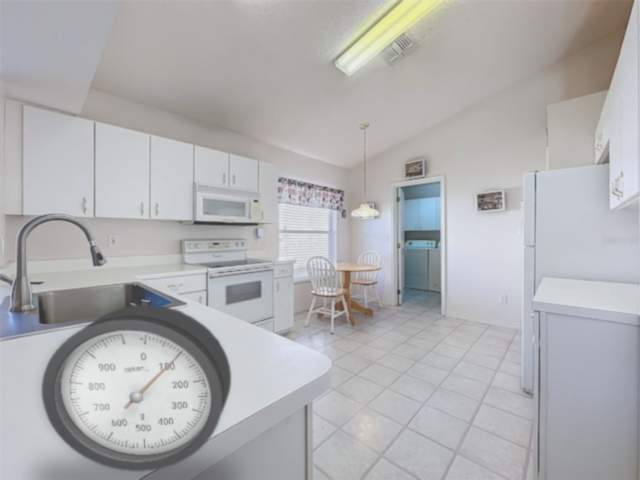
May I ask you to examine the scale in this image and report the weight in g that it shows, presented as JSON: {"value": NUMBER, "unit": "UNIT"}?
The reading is {"value": 100, "unit": "g"}
